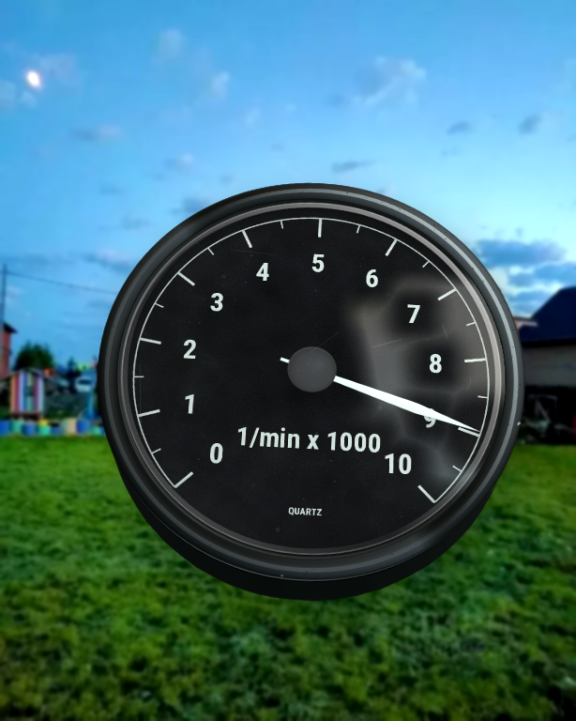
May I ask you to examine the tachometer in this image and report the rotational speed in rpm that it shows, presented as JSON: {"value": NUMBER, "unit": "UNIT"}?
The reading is {"value": 9000, "unit": "rpm"}
